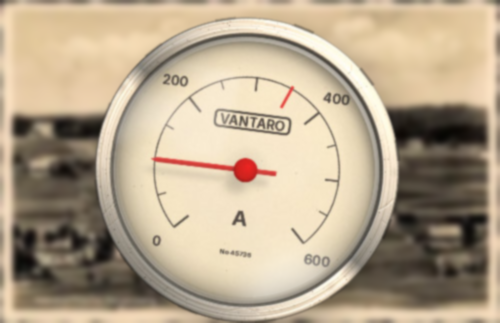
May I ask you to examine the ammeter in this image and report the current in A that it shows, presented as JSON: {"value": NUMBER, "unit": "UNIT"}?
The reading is {"value": 100, "unit": "A"}
